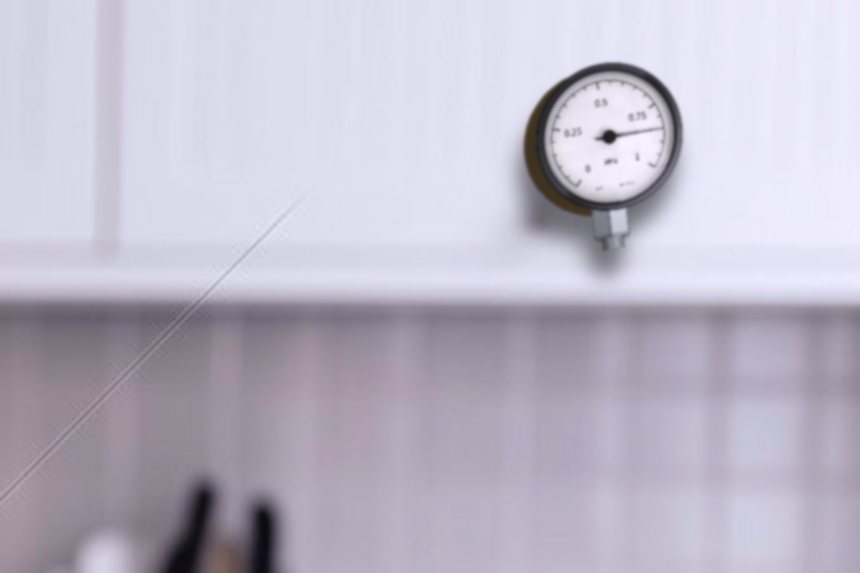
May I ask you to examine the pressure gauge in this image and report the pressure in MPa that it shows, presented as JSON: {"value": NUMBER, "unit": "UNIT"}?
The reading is {"value": 0.85, "unit": "MPa"}
